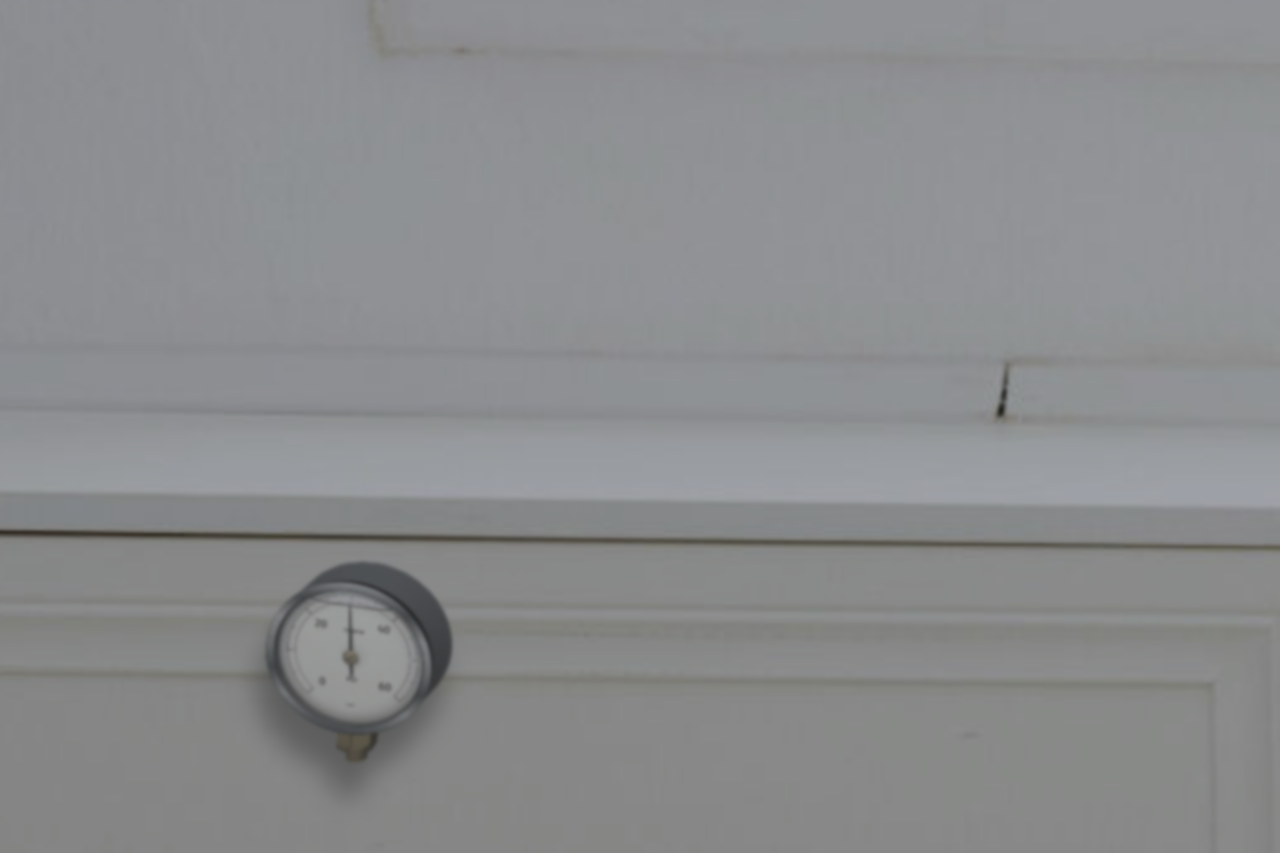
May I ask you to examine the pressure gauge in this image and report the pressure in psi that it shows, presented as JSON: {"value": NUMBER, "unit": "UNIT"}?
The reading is {"value": 30, "unit": "psi"}
